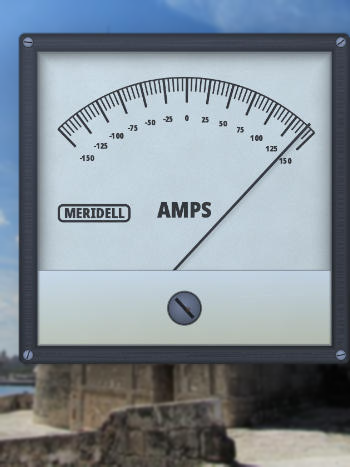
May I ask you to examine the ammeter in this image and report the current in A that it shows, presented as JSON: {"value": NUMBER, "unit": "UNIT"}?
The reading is {"value": 140, "unit": "A"}
